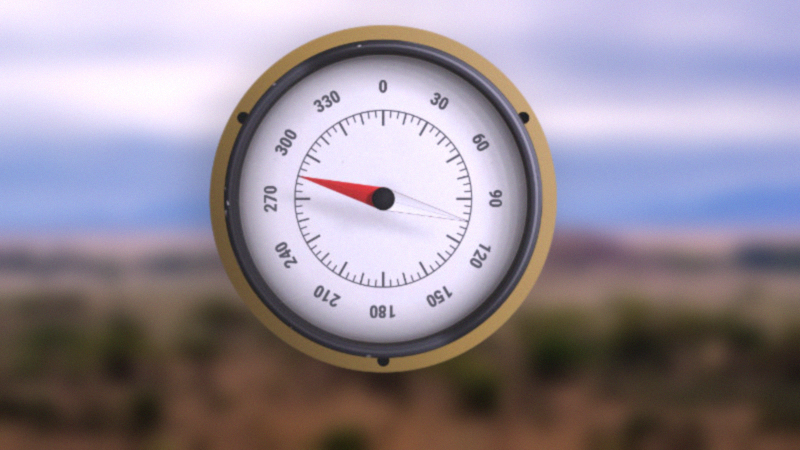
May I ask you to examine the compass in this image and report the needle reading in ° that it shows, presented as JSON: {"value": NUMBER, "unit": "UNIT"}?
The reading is {"value": 285, "unit": "°"}
